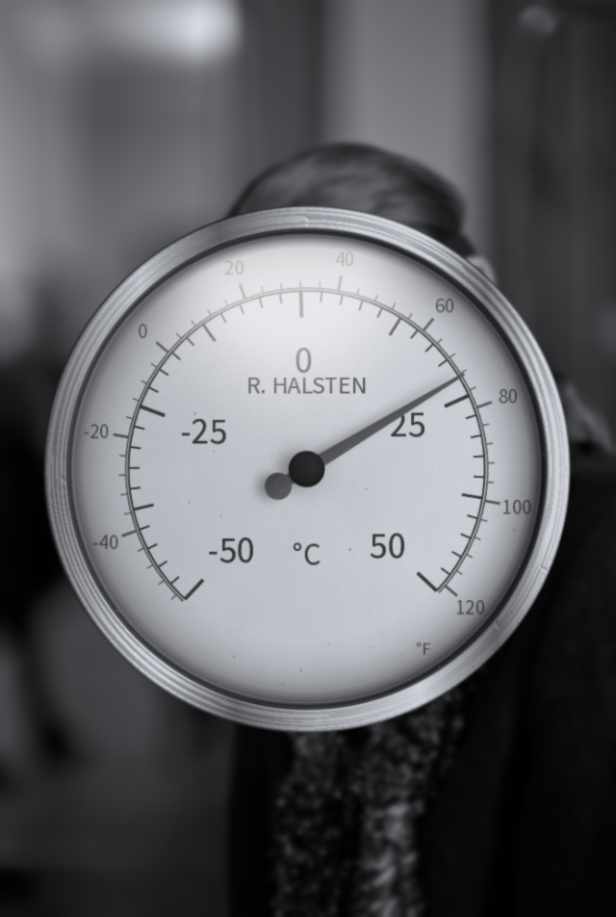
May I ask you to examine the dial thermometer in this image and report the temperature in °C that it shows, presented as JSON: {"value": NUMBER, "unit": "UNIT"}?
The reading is {"value": 22.5, "unit": "°C"}
